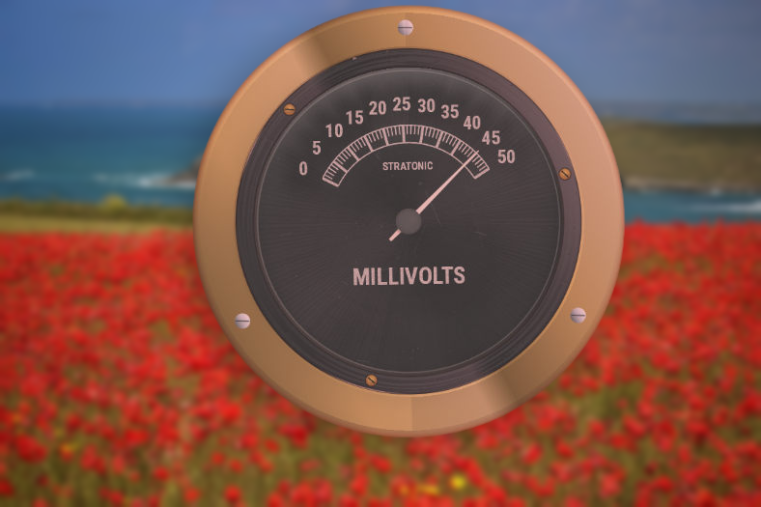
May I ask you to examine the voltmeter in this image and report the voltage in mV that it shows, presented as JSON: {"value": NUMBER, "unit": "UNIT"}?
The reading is {"value": 45, "unit": "mV"}
